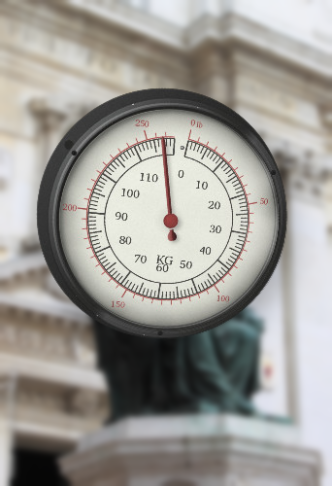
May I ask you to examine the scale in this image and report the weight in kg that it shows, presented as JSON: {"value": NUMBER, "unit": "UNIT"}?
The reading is {"value": 117, "unit": "kg"}
